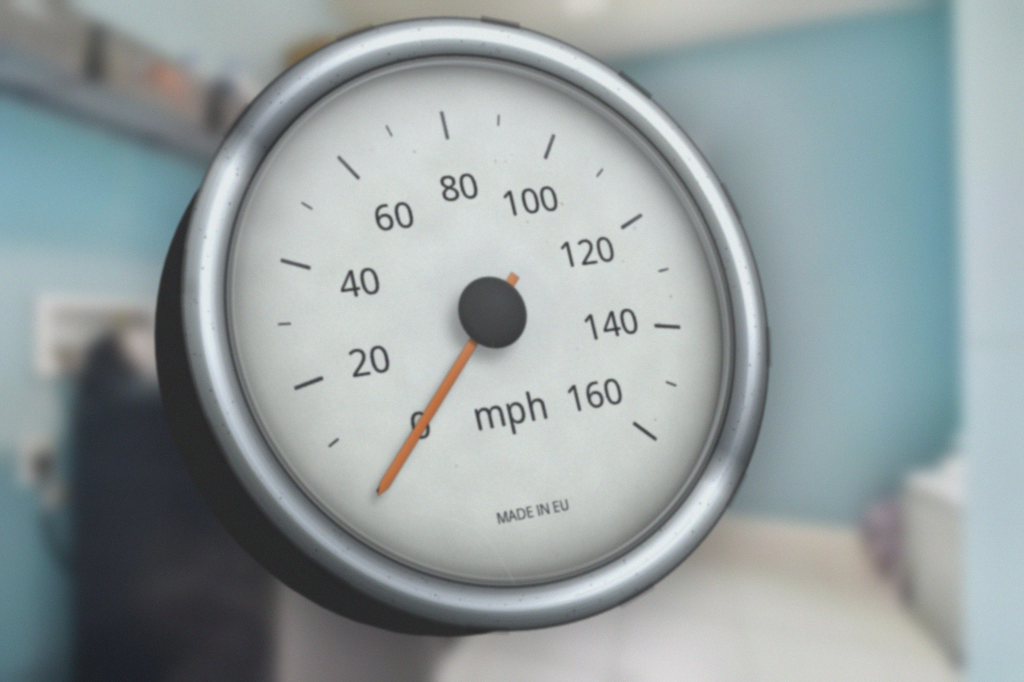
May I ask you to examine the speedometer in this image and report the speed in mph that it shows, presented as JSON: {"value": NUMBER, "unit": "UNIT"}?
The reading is {"value": 0, "unit": "mph"}
